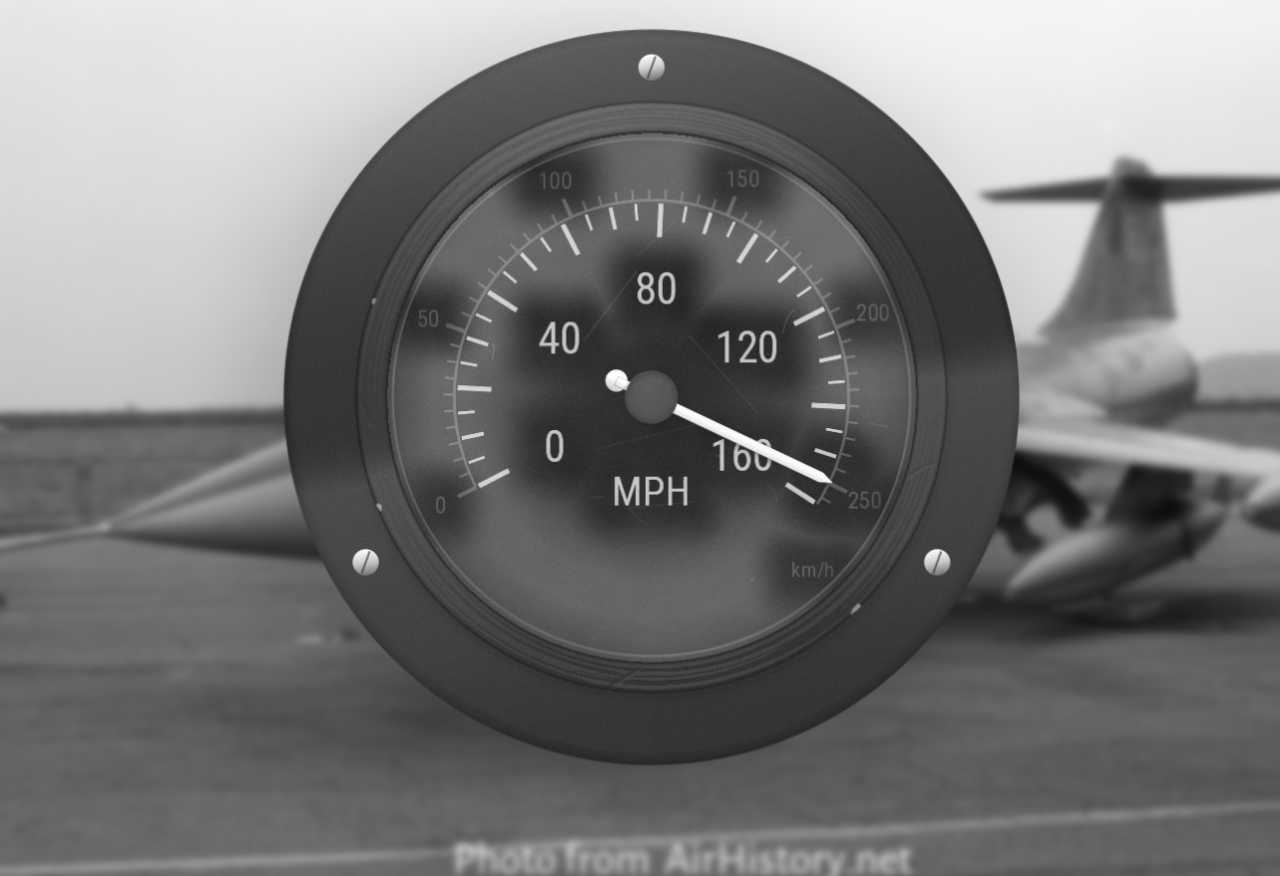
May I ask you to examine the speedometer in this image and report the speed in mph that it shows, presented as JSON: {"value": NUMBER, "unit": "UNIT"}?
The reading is {"value": 155, "unit": "mph"}
